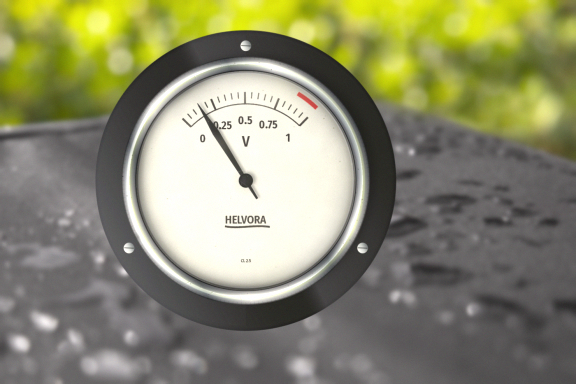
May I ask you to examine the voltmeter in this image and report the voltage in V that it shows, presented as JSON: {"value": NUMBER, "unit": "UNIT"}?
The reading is {"value": 0.15, "unit": "V"}
